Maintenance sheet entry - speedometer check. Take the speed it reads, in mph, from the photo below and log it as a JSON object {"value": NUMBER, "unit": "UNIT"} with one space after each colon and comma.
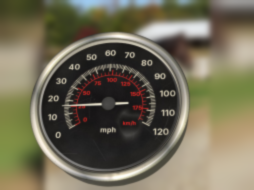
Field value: {"value": 15, "unit": "mph"}
